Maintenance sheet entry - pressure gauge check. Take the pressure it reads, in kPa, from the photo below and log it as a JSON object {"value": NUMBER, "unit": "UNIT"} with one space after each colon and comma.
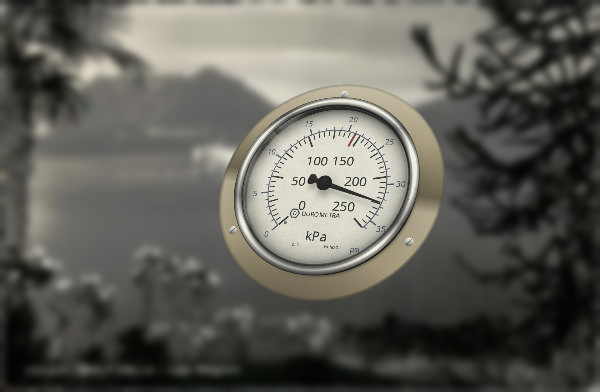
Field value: {"value": 225, "unit": "kPa"}
